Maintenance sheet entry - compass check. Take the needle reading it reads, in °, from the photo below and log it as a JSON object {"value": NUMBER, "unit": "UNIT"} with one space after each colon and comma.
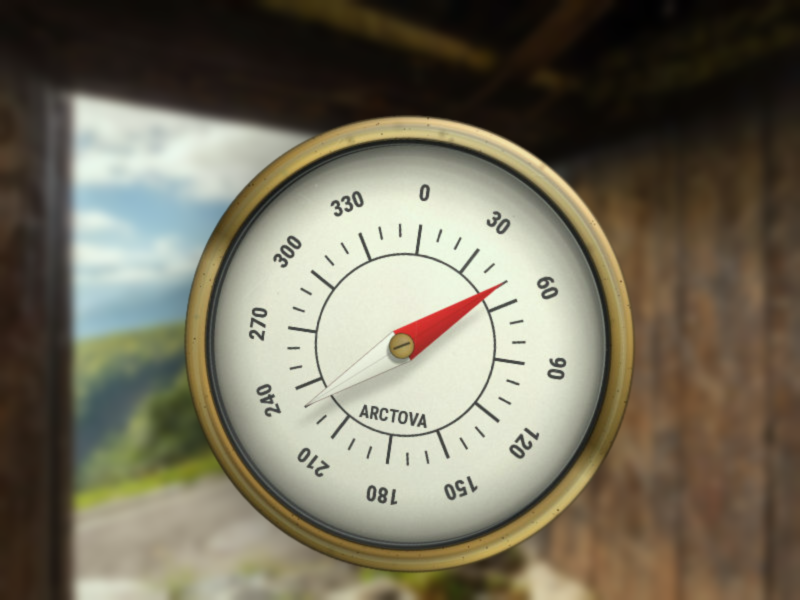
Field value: {"value": 50, "unit": "°"}
